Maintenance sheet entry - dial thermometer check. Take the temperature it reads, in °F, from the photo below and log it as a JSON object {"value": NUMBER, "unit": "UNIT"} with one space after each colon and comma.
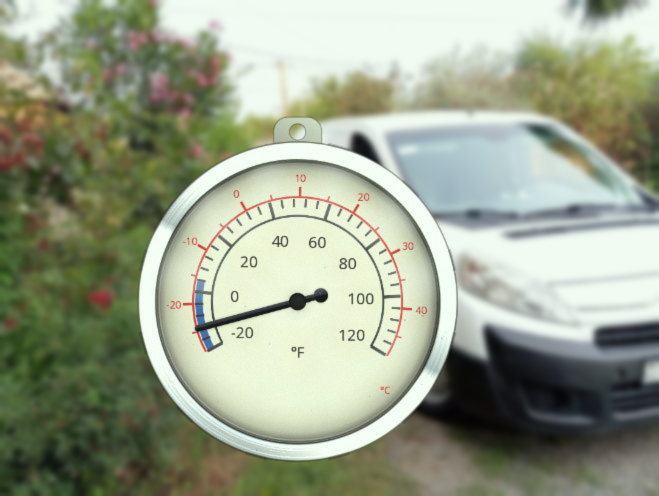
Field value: {"value": -12, "unit": "°F"}
